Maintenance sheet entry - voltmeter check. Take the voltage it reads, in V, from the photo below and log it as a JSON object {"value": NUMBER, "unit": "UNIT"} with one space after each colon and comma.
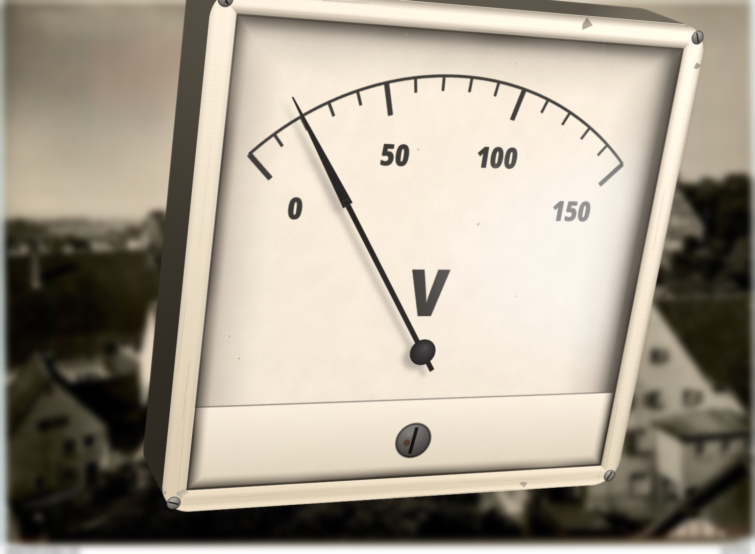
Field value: {"value": 20, "unit": "V"}
